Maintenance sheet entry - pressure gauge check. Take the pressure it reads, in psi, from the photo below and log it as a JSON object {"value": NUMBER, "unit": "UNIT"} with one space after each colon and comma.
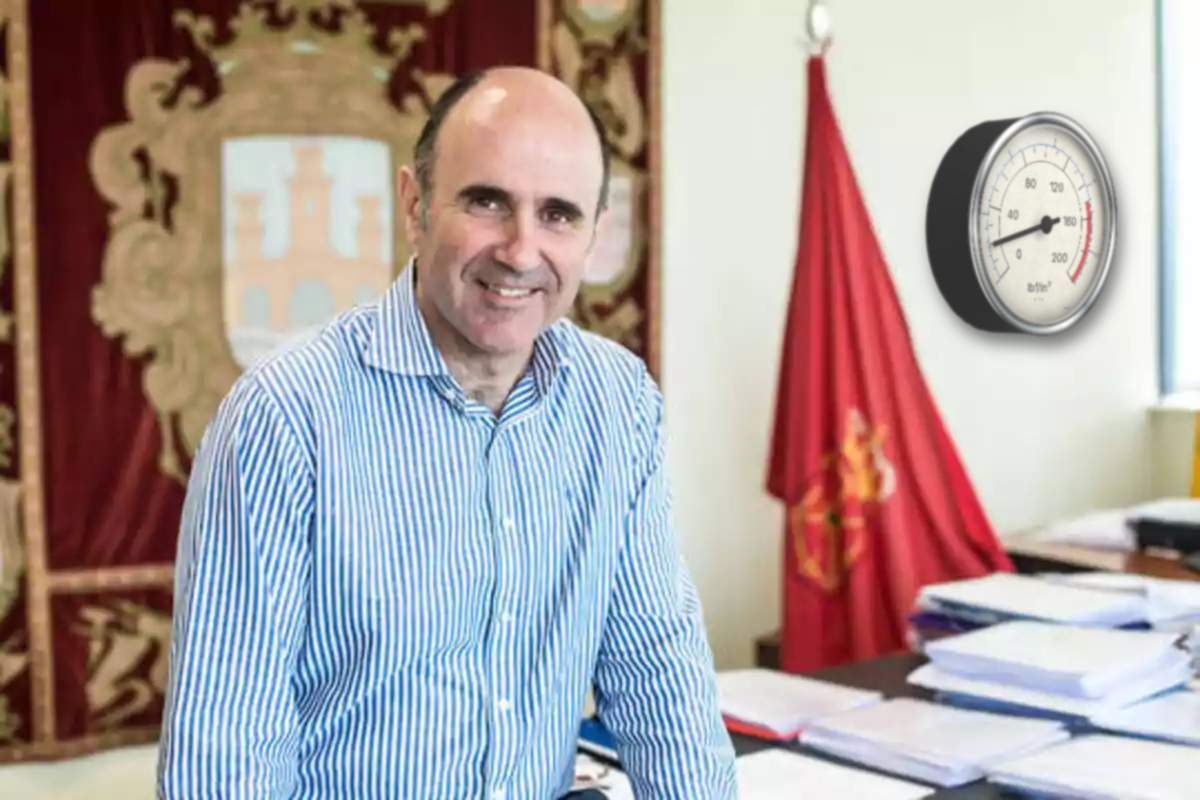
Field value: {"value": 20, "unit": "psi"}
